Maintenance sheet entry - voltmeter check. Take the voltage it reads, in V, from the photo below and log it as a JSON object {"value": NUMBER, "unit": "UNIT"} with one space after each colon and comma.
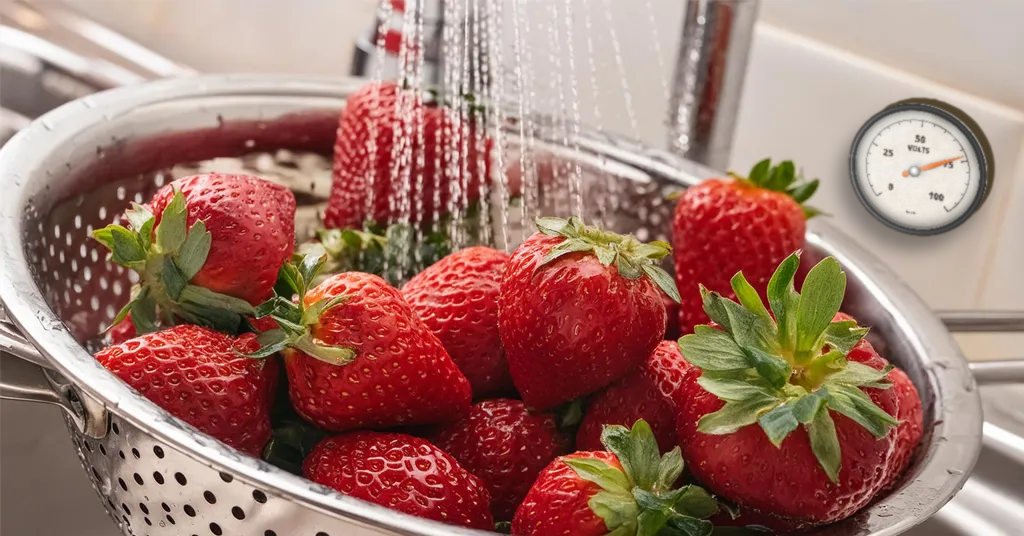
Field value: {"value": 72.5, "unit": "V"}
